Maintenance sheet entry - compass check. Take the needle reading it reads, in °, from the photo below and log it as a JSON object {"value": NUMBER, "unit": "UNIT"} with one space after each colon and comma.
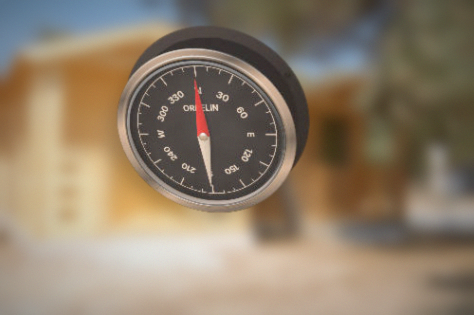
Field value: {"value": 0, "unit": "°"}
